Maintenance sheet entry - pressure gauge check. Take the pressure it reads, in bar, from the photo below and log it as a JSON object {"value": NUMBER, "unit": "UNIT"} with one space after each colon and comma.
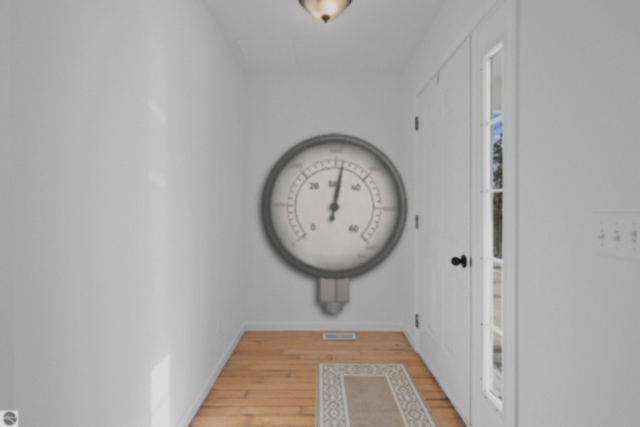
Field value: {"value": 32, "unit": "bar"}
